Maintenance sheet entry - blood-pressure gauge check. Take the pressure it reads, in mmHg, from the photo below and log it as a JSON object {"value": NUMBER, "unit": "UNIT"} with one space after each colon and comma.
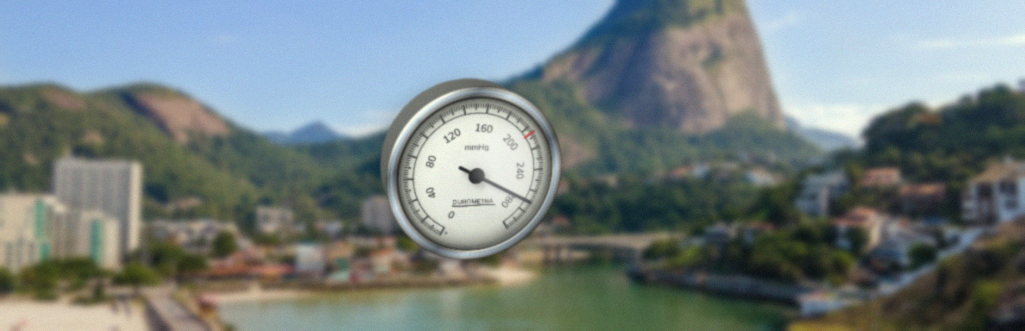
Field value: {"value": 270, "unit": "mmHg"}
